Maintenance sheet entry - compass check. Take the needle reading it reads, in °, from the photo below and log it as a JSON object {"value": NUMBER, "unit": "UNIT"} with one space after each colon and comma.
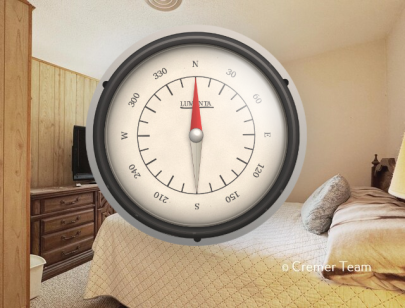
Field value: {"value": 0, "unit": "°"}
